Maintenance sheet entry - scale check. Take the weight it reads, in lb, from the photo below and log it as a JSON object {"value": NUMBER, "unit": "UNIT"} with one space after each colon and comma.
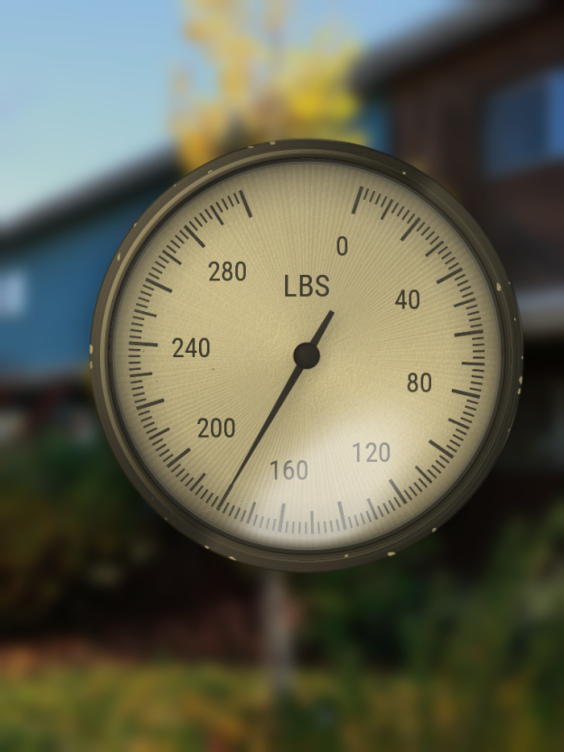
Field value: {"value": 180, "unit": "lb"}
